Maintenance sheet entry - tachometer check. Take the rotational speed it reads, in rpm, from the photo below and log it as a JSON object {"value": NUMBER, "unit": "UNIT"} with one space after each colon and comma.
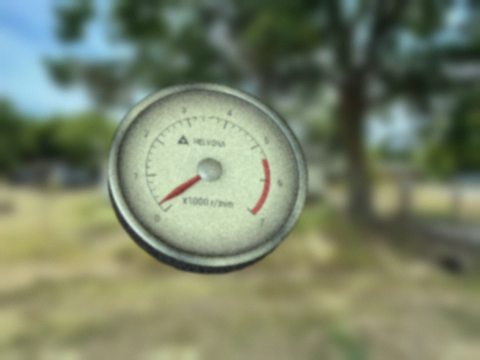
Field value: {"value": 200, "unit": "rpm"}
